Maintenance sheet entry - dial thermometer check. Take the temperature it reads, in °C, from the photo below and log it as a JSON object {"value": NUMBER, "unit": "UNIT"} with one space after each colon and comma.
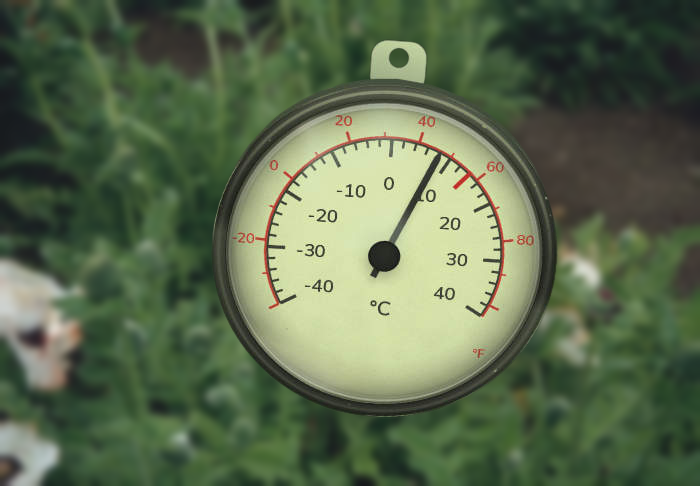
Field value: {"value": 8, "unit": "°C"}
